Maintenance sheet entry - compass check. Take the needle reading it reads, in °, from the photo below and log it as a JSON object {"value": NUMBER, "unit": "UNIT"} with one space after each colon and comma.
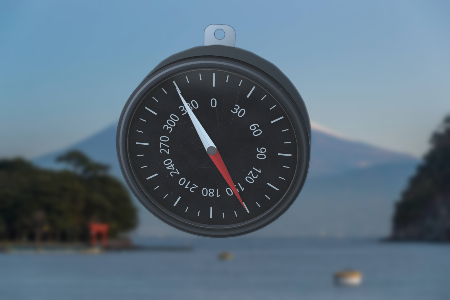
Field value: {"value": 150, "unit": "°"}
